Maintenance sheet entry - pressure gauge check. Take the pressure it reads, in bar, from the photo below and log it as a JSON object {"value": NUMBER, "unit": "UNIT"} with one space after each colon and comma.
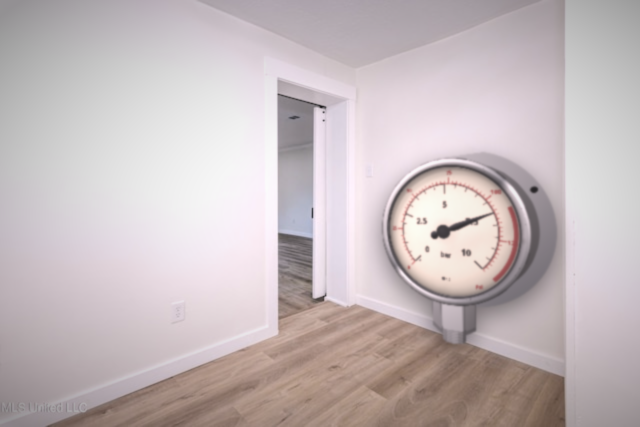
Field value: {"value": 7.5, "unit": "bar"}
